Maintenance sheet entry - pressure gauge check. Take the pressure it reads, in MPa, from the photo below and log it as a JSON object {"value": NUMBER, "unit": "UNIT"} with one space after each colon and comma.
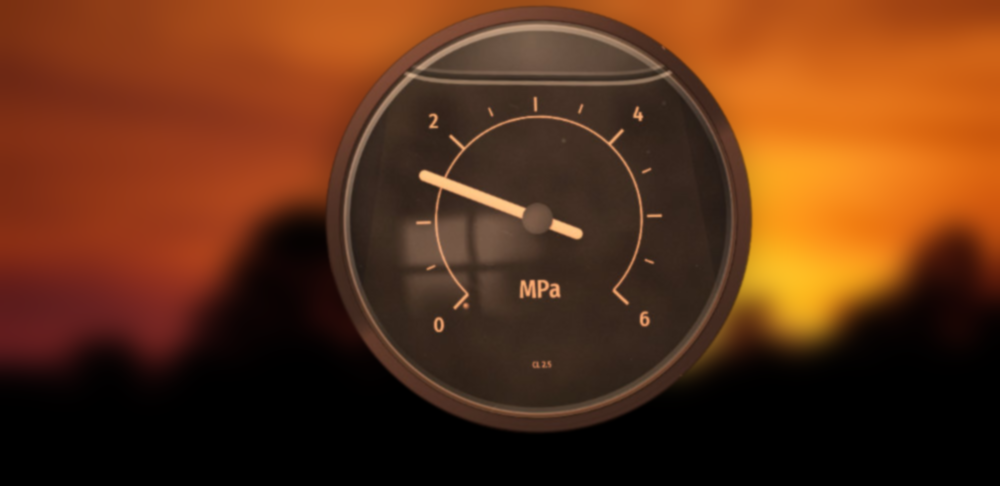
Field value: {"value": 1.5, "unit": "MPa"}
